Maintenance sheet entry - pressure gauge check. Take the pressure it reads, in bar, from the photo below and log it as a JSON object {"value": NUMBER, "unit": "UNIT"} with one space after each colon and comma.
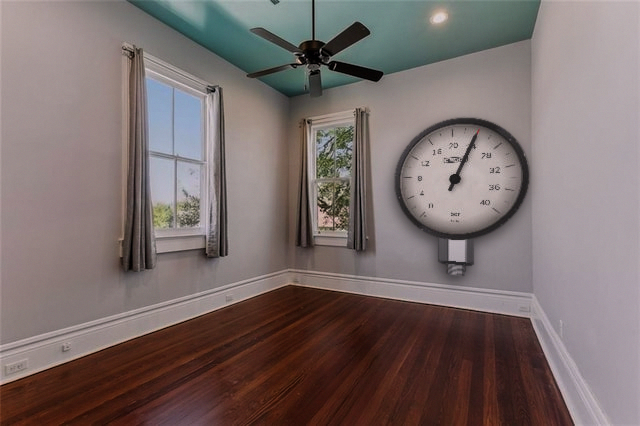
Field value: {"value": 24, "unit": "bar"}
